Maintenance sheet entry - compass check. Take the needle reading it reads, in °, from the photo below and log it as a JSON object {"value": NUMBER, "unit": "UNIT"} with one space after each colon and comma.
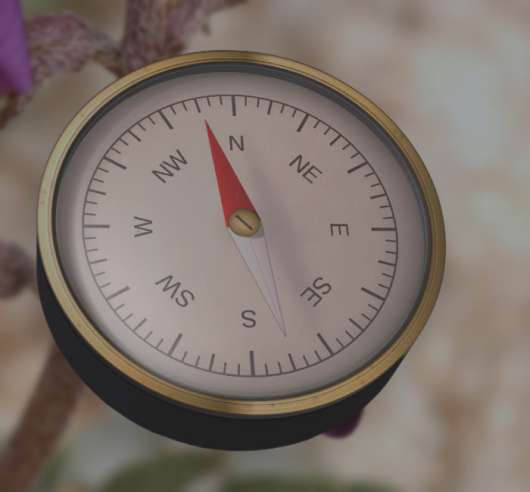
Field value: {"value": 345, "unit": "°"}
